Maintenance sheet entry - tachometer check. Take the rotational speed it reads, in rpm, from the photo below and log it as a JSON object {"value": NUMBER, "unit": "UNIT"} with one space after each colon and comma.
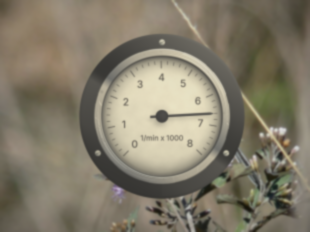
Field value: {"value": 6600, "unit": "rpm"}
